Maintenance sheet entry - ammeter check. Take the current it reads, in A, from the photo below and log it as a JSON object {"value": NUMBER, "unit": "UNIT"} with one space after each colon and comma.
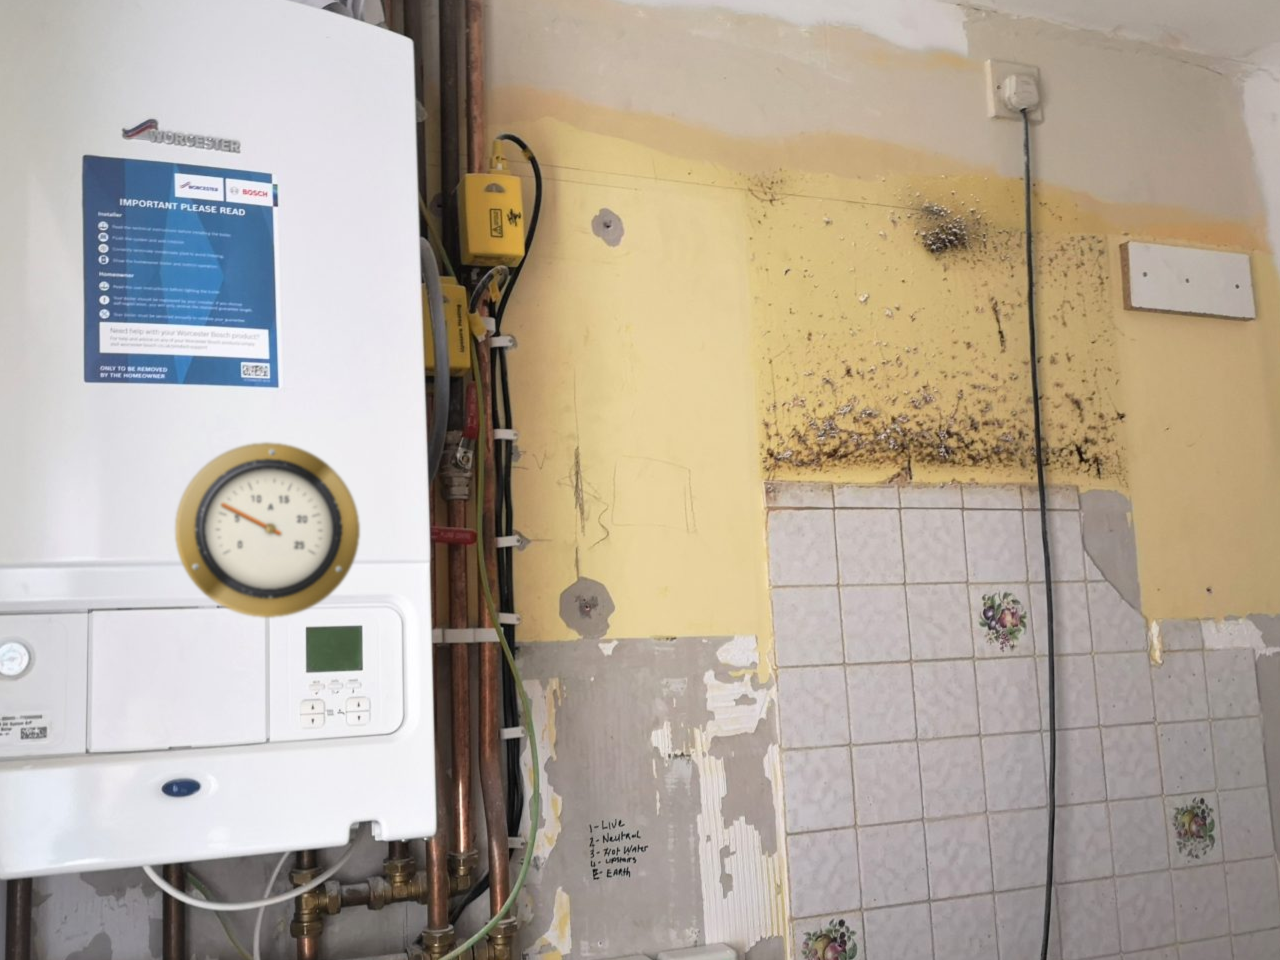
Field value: {"value": 6, "unit": "A"}
